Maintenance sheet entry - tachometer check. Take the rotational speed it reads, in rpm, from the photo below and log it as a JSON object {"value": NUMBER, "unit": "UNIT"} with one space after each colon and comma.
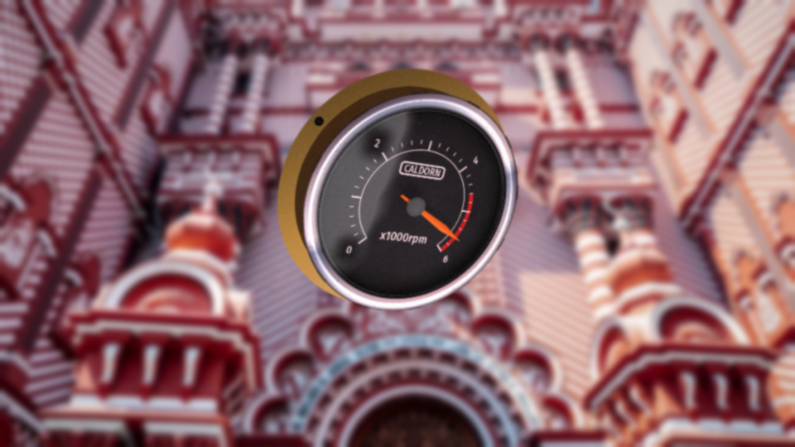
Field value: {"value": 5600, "unit": "rpm"}
